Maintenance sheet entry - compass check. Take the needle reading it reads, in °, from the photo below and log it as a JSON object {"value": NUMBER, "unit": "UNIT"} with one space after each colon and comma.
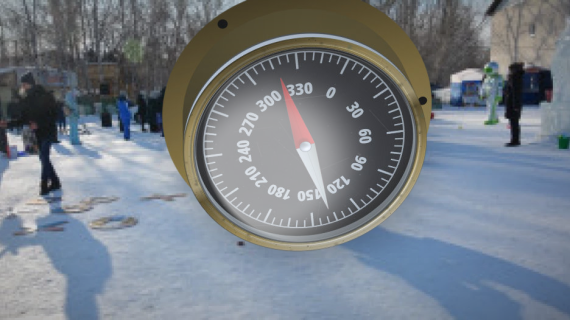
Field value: {"value": 317.5, "unit": "°"}
